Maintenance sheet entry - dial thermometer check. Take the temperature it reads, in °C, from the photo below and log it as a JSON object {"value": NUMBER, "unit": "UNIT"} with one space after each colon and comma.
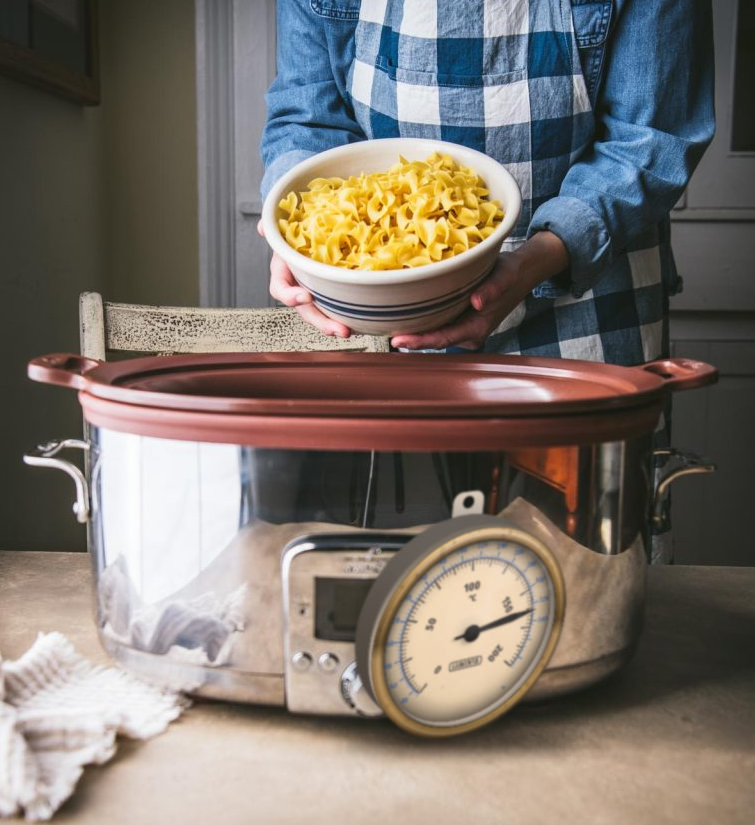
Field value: {"value": 162.5, "unit": "°C"}
